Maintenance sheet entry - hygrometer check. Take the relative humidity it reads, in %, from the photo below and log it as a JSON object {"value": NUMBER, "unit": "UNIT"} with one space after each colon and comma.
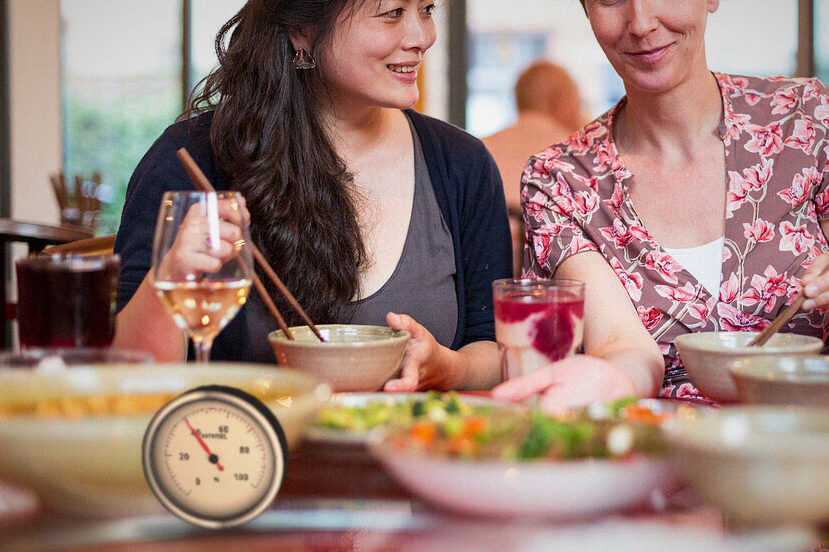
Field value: {"value": 40, "unit": "%"}
